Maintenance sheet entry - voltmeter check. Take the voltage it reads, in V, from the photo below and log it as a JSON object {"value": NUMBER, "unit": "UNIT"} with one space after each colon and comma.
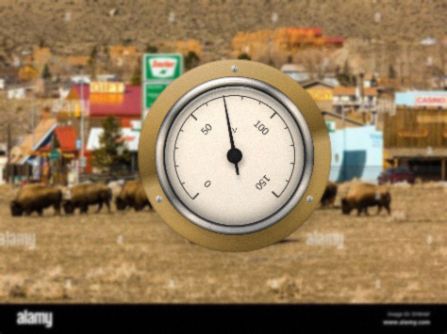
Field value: {"value": 70, "unit": "V"}
